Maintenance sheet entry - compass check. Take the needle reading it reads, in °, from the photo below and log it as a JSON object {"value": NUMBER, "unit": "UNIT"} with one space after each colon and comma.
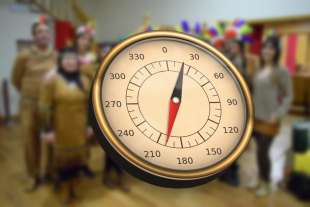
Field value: {"value": 200, "unit": "°"}
